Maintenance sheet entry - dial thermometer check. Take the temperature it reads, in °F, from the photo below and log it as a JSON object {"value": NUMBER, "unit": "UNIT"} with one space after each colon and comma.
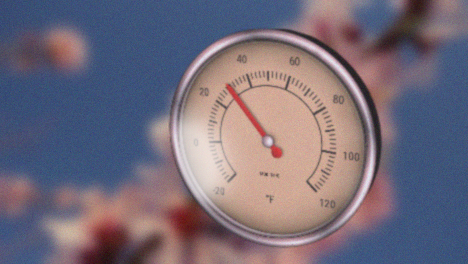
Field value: {"value": 30, "unit": "°F"}
